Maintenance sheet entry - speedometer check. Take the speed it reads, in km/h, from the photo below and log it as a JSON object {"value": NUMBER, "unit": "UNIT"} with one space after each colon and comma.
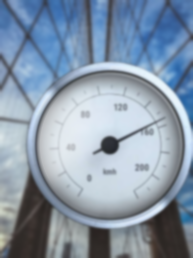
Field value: {"value": 155, "unit": "km/h"}
